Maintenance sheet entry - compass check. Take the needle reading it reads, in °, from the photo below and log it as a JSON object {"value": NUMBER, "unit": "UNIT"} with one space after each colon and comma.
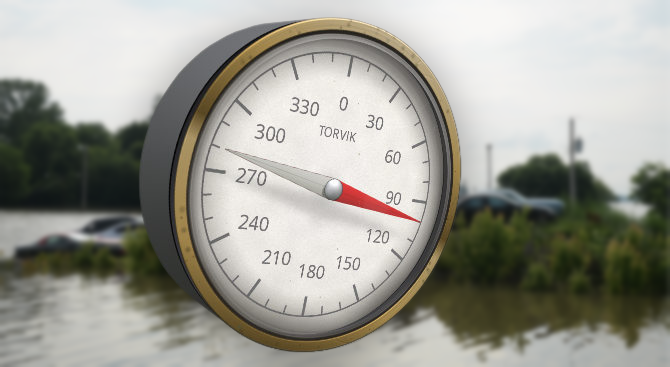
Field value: {"value": 100, "unit": "°"}
